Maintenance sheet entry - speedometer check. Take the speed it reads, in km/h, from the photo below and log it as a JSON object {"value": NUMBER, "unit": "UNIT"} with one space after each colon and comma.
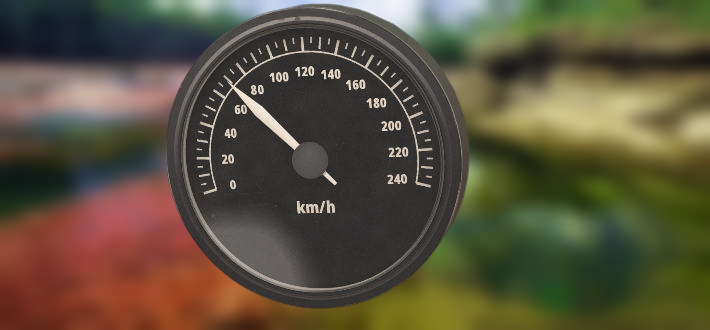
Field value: {"value": 70, "unit": "km/h"}
